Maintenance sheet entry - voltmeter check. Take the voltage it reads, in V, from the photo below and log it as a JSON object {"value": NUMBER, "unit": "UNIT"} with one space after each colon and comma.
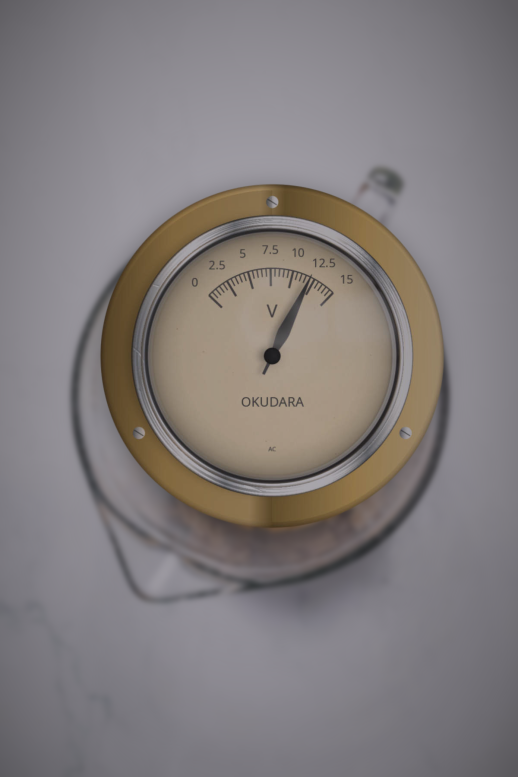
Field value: {"value": 12, "unit": "V"}
